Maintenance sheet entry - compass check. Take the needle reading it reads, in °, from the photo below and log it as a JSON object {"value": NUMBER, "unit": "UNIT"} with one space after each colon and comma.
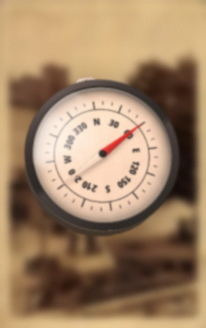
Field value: {"value": 60, "unit": "°"}
